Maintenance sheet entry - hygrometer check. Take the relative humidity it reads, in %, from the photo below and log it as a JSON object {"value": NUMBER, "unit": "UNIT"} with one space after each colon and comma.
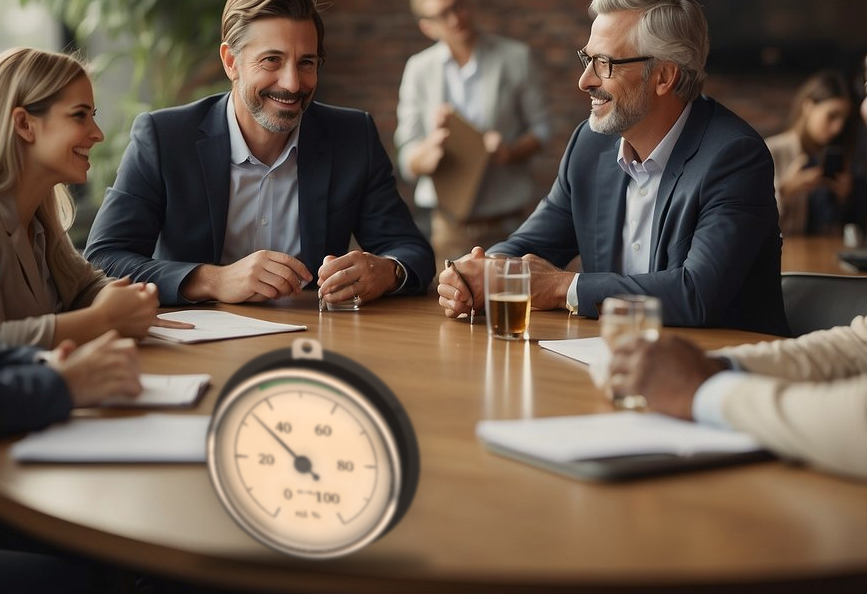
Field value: {"value": 35, "unit": "%"}
